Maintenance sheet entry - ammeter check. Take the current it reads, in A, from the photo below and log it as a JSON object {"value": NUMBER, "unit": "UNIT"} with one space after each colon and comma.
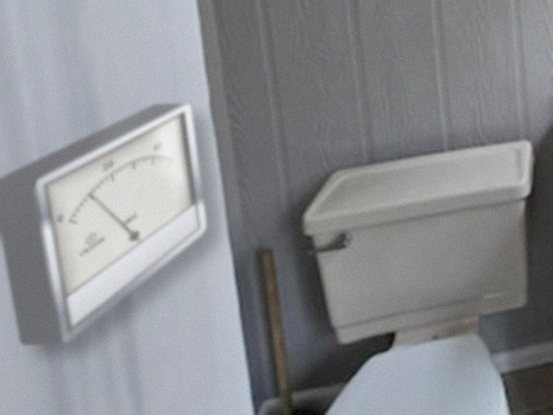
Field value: {"value": 10, "unit": "A"}
